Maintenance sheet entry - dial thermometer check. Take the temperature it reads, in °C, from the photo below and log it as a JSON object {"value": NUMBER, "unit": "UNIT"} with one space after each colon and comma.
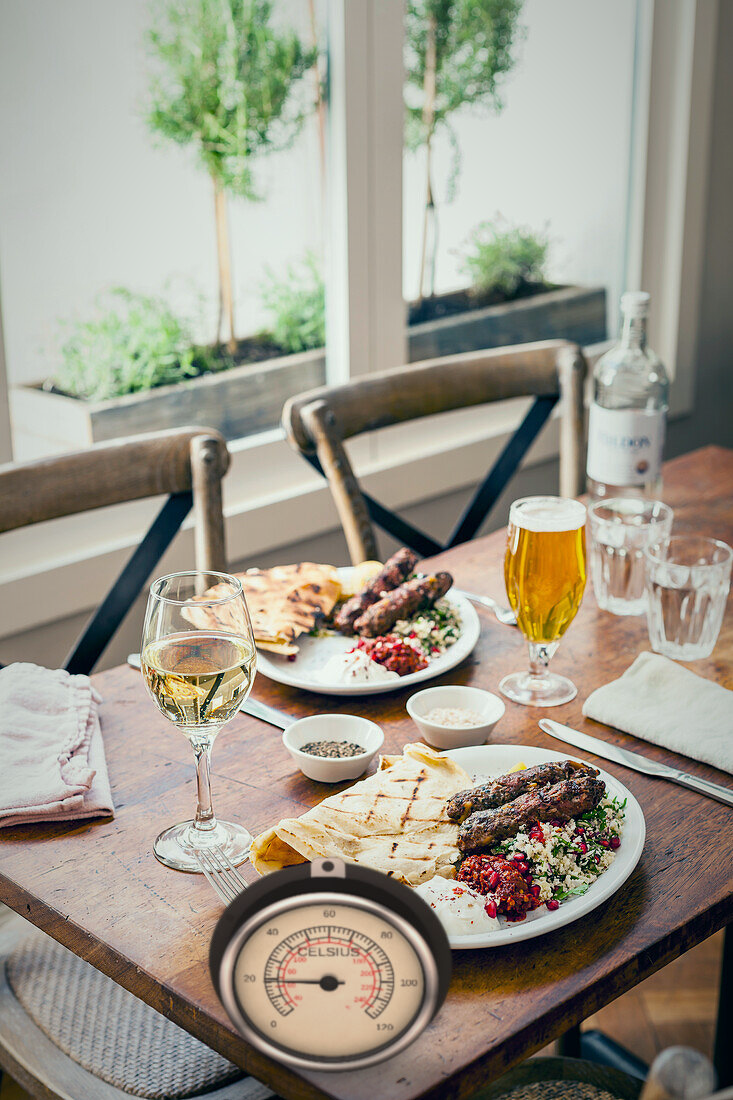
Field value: {"value": 20, "unit": "°C"}
